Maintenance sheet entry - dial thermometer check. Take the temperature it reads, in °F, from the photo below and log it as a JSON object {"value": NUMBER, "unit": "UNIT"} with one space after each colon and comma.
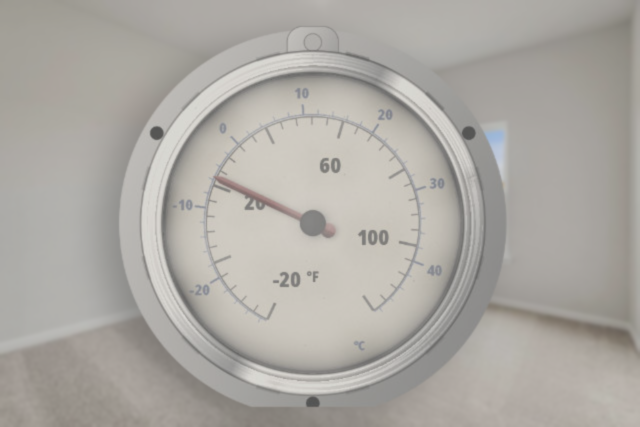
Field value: {"value": 22, "unit": "°F"}
